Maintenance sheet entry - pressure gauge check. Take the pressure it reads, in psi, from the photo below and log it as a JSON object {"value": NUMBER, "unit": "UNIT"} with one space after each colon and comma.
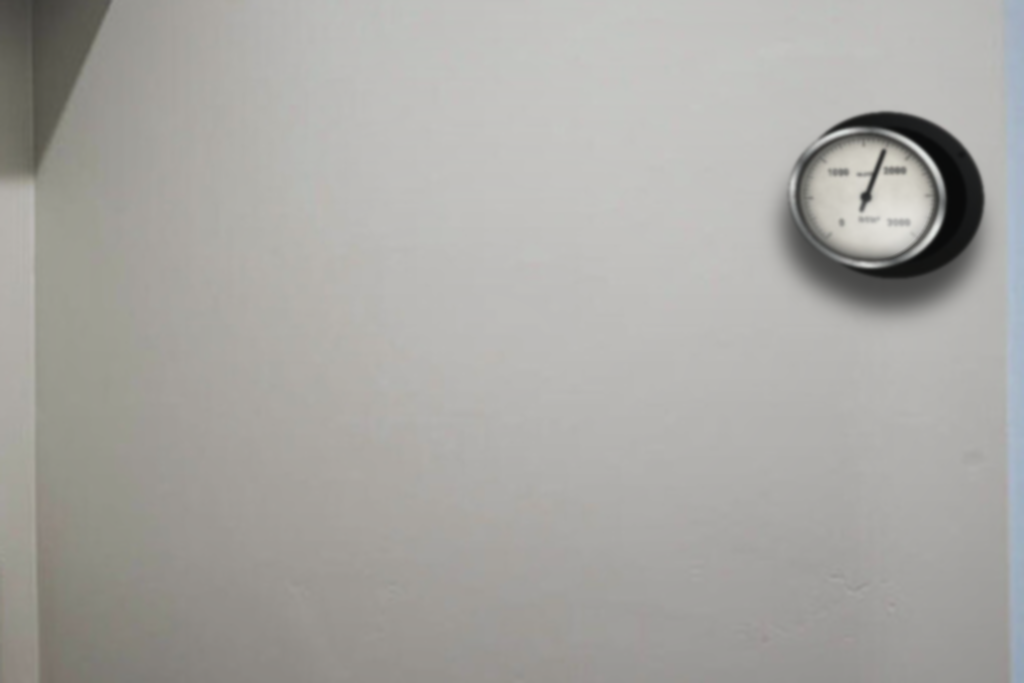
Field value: {"value": 1750, "unit": "psi"}
